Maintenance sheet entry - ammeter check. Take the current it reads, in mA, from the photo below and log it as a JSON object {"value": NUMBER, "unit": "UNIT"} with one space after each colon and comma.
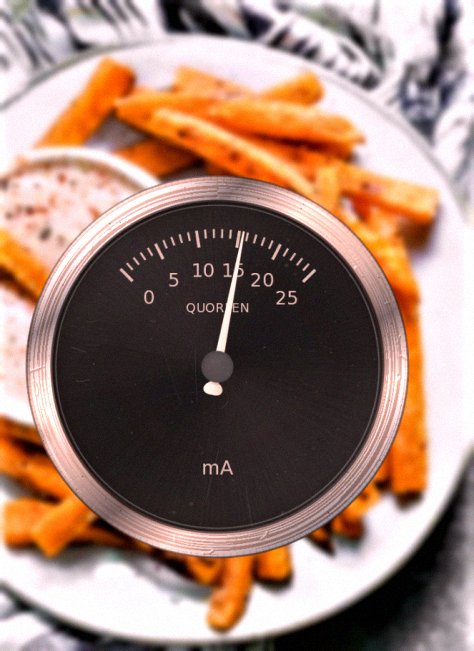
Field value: {"value": 15.5, "unit": "mA"}
